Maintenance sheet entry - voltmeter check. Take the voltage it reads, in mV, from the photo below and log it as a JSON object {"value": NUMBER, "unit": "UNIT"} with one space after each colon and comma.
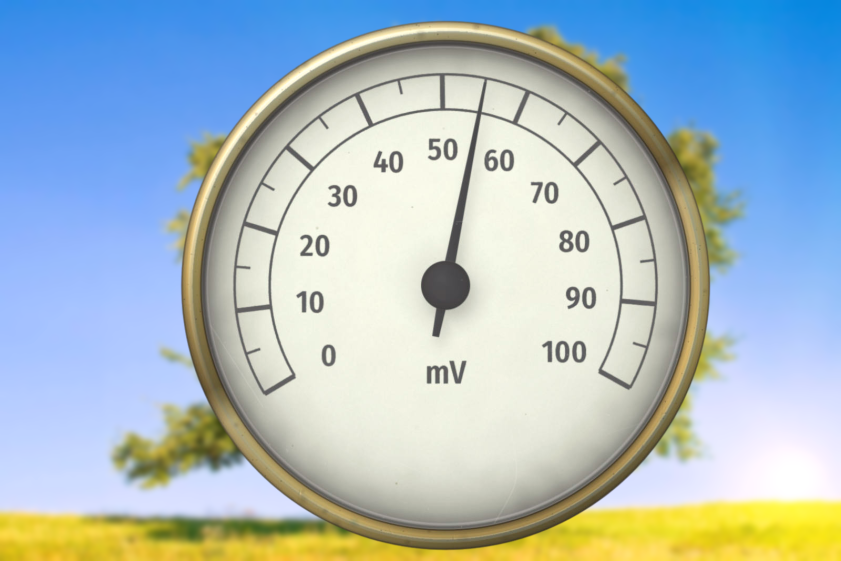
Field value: {"value": 55, "unit": "mV"}
